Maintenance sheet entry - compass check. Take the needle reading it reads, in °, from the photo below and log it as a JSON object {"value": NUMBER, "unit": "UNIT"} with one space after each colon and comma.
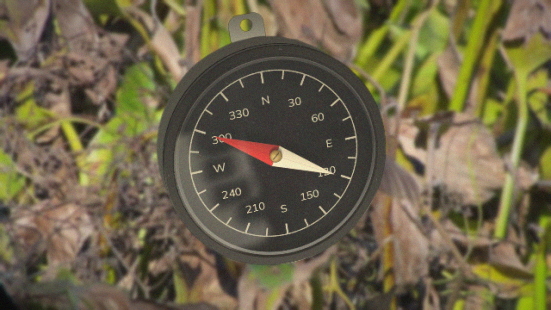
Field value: {"value": 300, "unit": "°"}
